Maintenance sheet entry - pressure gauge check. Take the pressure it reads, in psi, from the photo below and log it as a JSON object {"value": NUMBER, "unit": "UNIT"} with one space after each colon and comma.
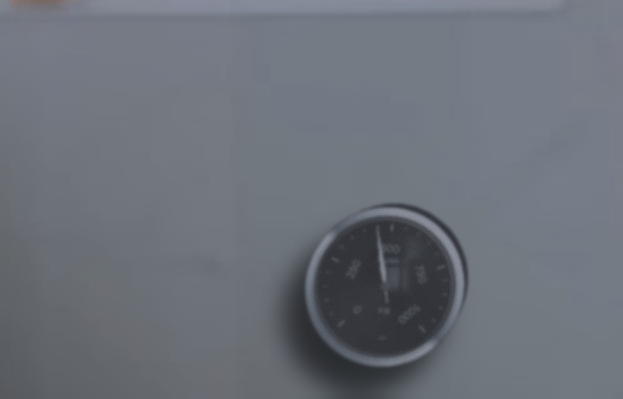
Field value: {"value": 450, "unit": "psi"}
